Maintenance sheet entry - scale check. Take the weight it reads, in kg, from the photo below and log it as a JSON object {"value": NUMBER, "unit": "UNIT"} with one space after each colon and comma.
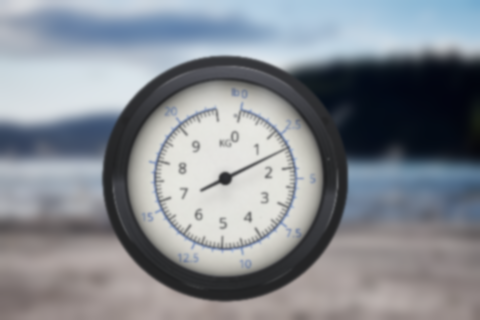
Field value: {"value": 1.5, "unit": "kg"}
